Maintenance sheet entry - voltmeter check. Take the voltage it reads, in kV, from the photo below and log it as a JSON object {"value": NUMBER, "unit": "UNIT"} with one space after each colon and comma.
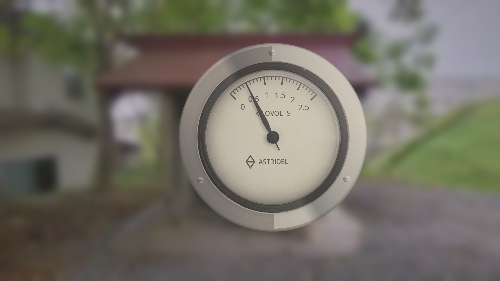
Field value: {"value": 0.5, "unit": "kV"}
